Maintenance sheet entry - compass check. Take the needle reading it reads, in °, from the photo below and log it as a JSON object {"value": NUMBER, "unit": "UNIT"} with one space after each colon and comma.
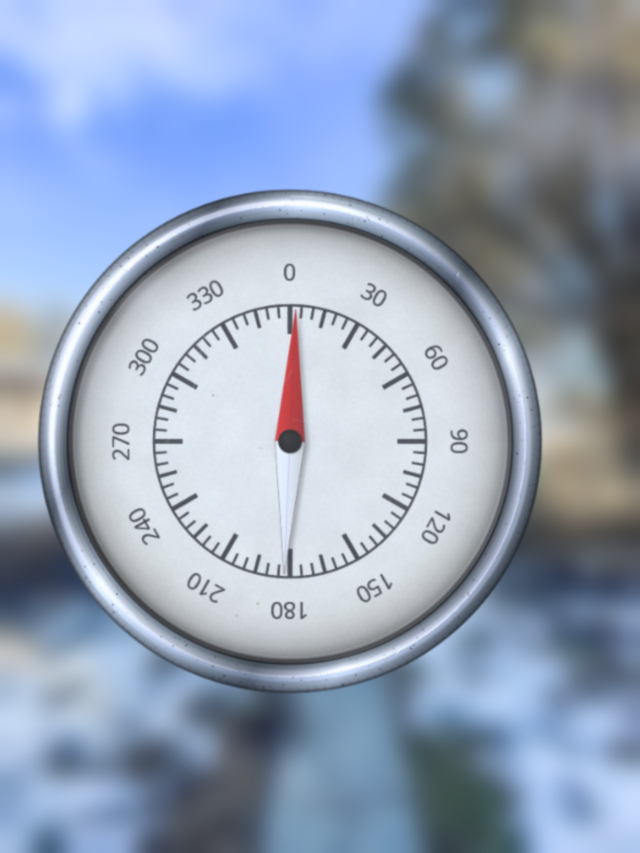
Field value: {"value": 2.5, "unit": "°"}
